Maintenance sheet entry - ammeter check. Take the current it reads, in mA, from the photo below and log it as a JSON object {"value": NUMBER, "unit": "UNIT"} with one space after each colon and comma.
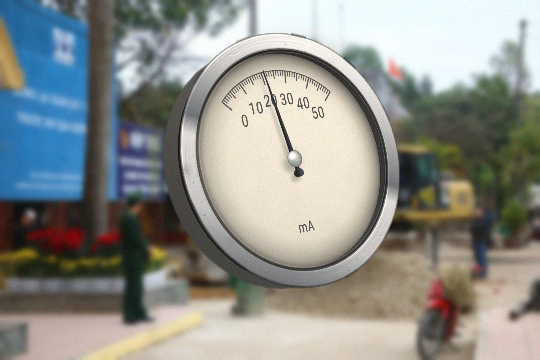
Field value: {"value": 20, "unit": "mA"}
